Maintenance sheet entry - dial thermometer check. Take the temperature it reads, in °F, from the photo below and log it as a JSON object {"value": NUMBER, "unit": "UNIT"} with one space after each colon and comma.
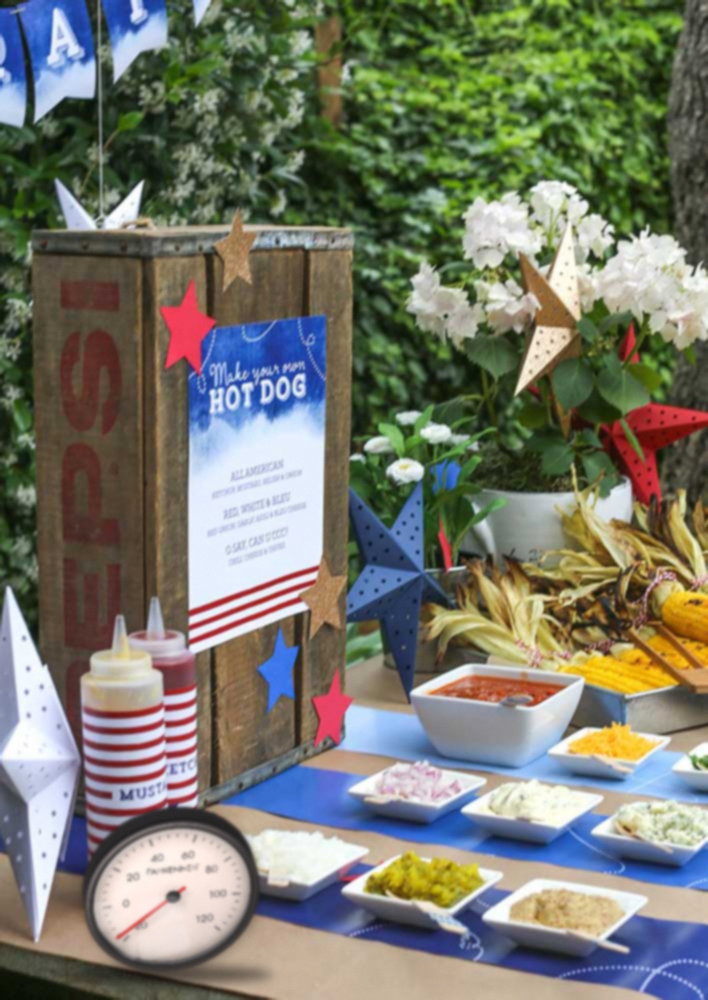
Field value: {"value": -16, "unit": "°F"}
